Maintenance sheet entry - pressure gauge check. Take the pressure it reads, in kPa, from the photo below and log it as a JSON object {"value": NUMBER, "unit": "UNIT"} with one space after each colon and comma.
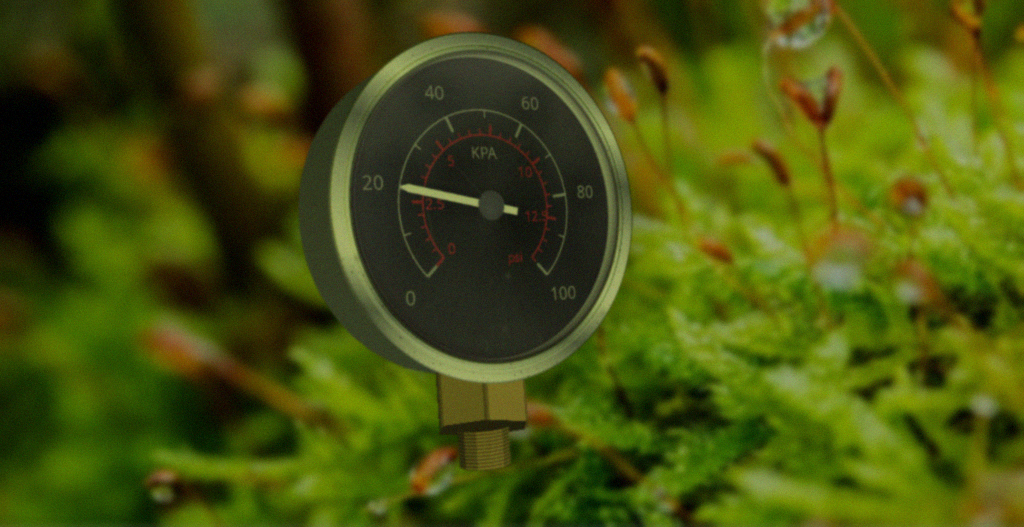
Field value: {"value": 20, "unit": "kPa"}
